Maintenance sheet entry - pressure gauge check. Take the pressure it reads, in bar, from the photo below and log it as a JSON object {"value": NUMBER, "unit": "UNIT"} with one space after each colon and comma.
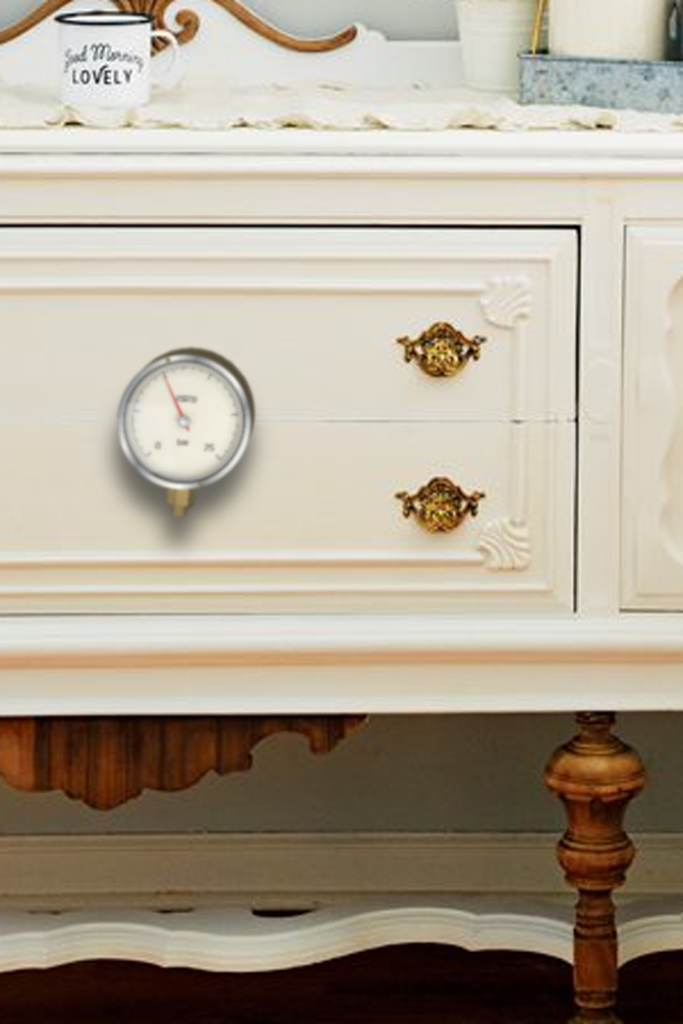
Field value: {"value": 10, "unit": "bar"}
